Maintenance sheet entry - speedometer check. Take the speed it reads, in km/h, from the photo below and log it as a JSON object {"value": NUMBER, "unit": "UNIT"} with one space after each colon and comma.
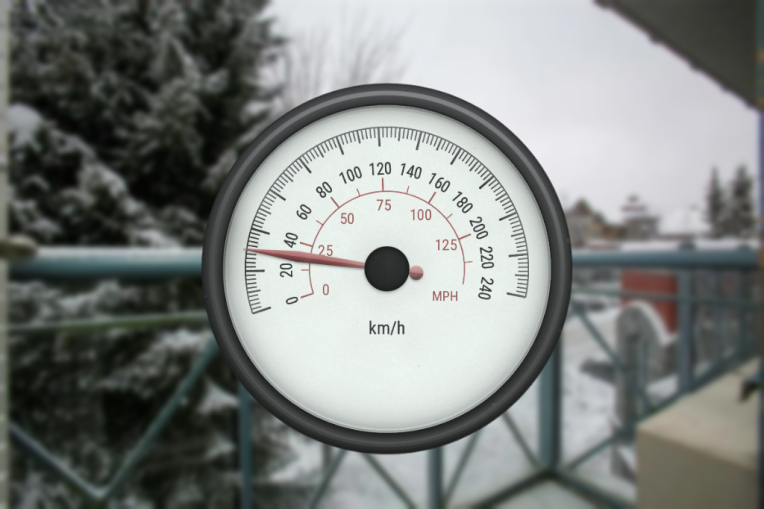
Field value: {"value": 30, "unit": "km/h"}
